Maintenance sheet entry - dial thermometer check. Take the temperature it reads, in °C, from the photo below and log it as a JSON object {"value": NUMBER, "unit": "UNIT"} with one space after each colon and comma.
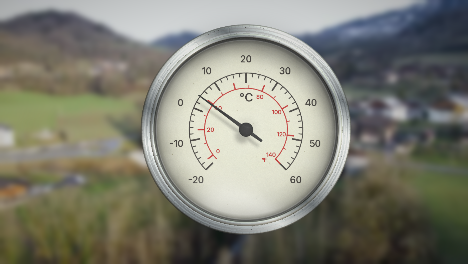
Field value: {"value": 4, "unit": "°C"}
